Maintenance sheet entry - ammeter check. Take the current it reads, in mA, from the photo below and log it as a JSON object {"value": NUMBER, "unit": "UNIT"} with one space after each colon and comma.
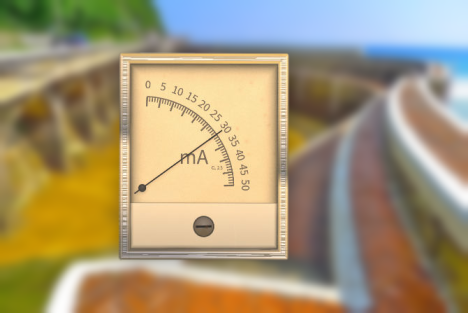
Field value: {"value": 30, "unit": "mA"}
